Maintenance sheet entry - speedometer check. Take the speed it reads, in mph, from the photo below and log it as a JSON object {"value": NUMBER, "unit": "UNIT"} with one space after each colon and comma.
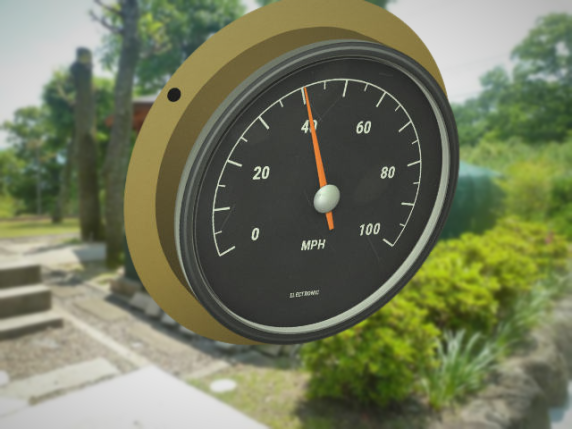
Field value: {"value": 40, "unit": "mph"}
